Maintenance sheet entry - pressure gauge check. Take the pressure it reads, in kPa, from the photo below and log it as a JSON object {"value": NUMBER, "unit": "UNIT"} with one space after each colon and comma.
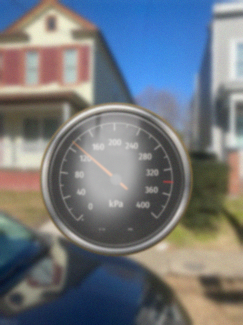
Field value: {"value": 130, "unit": "kPa"}
